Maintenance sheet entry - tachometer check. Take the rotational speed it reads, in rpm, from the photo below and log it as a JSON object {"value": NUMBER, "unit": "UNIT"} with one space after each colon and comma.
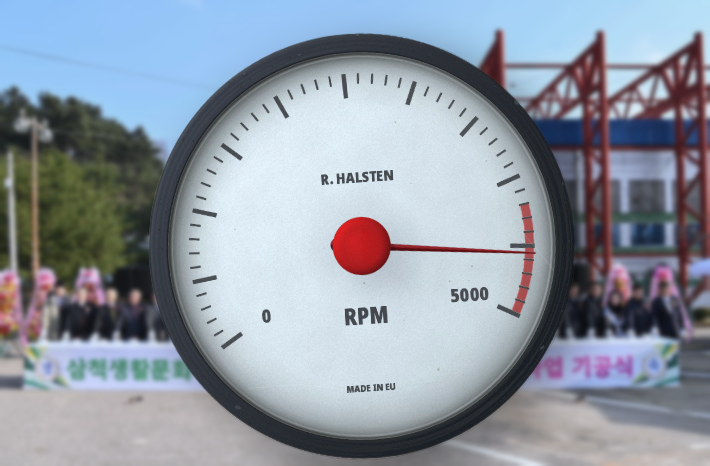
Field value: {"value": 4550, "unit": "rpm"}
